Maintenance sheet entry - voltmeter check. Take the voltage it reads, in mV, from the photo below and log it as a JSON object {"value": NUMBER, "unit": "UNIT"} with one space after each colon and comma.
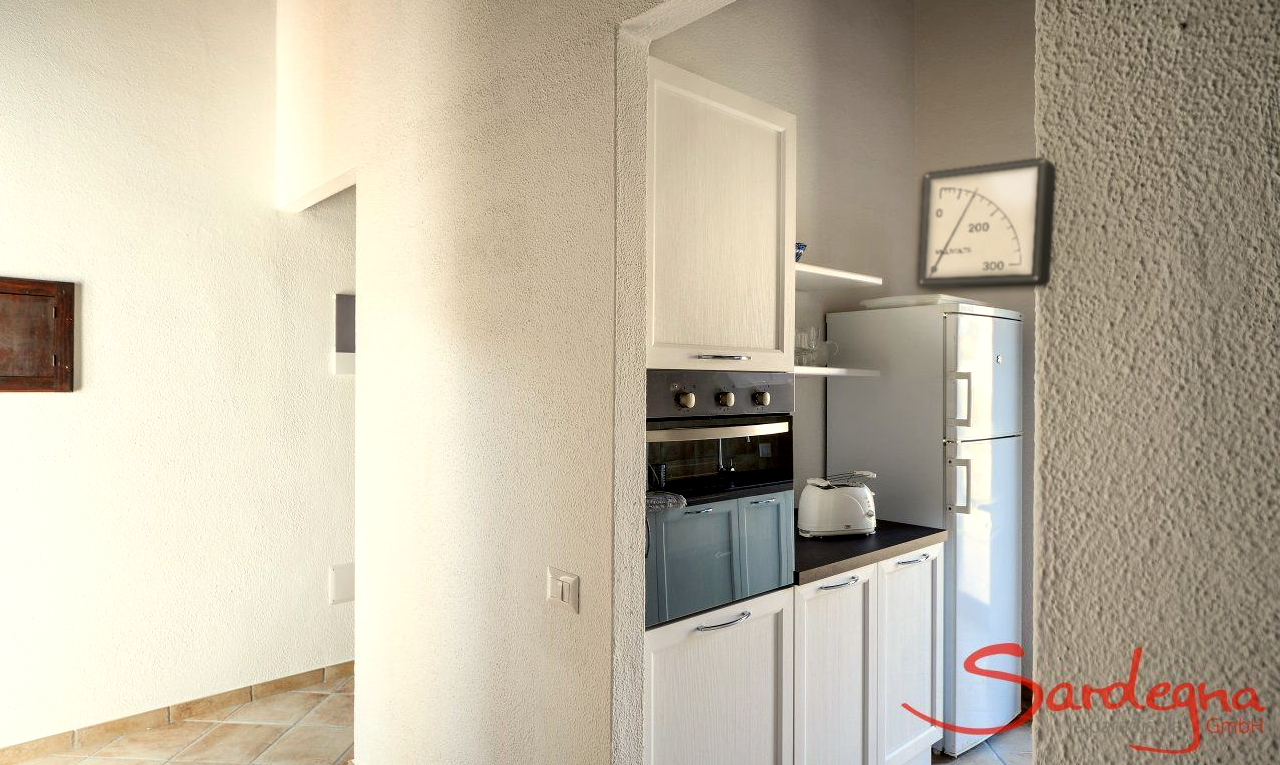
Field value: {"value": 140, "unit": "mV"}
